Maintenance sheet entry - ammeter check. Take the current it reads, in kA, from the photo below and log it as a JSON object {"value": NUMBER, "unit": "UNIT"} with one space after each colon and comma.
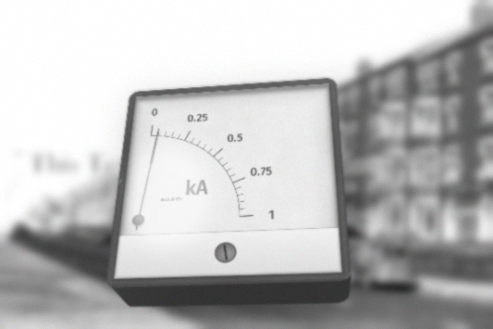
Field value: {"value": 0.05, "unit": "kA"}
